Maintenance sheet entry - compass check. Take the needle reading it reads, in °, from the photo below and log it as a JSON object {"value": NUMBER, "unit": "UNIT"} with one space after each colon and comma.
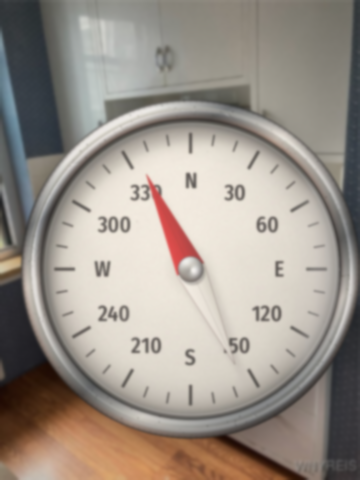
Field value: {"value": 335, "unit": "°"}
